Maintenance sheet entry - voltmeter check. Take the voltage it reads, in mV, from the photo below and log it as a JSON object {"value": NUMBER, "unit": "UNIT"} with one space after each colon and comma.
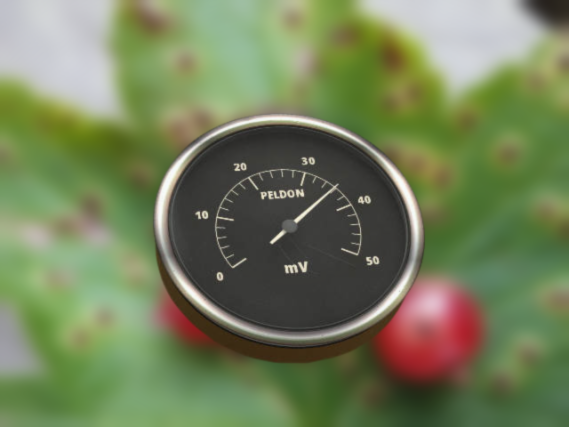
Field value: {"value": 36, "unit": "mV"}
